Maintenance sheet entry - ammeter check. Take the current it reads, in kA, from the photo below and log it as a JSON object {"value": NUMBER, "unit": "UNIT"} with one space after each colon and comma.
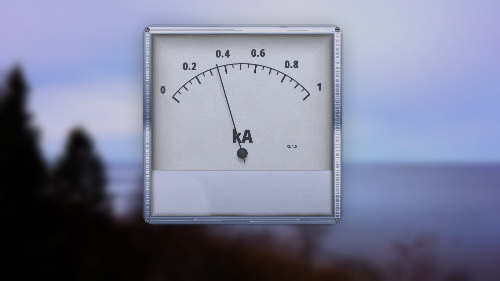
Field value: {"value": 0.35, "unit": "kA"}
